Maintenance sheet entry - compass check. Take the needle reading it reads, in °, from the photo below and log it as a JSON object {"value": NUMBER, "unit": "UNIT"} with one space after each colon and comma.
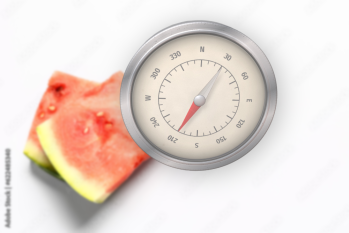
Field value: {"value": 210, "unit": "°"}
